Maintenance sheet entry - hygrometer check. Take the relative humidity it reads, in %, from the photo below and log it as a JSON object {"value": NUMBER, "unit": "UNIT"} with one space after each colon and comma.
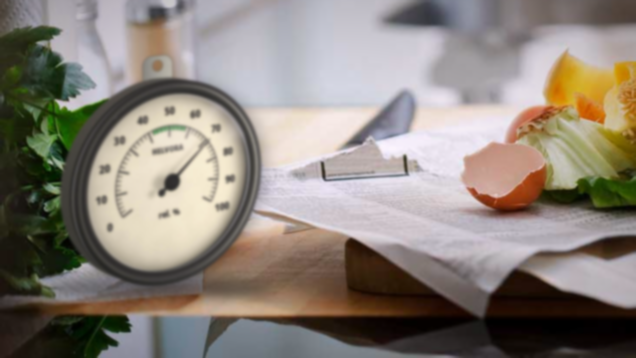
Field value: {"value": 70, "unit": "%"}
